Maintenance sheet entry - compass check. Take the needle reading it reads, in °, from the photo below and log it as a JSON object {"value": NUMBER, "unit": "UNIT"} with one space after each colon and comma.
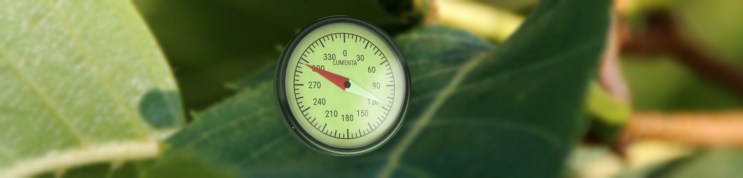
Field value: {"value": 295, "unit": "°"}
